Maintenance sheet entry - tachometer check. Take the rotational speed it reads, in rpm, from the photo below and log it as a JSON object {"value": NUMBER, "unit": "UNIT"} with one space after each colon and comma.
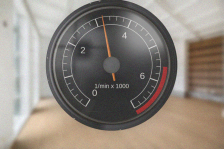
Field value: {"value": 3200, "unit": "rpm"}
